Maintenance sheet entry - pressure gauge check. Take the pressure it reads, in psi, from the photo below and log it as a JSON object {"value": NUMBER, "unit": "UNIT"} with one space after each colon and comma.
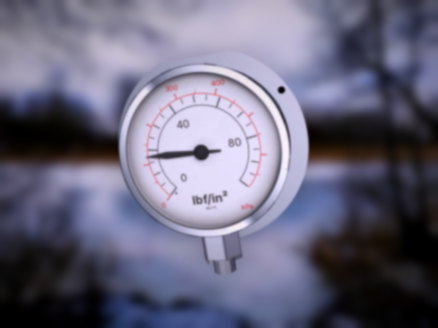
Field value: {"value": 17.5, "unit": "psi"}
